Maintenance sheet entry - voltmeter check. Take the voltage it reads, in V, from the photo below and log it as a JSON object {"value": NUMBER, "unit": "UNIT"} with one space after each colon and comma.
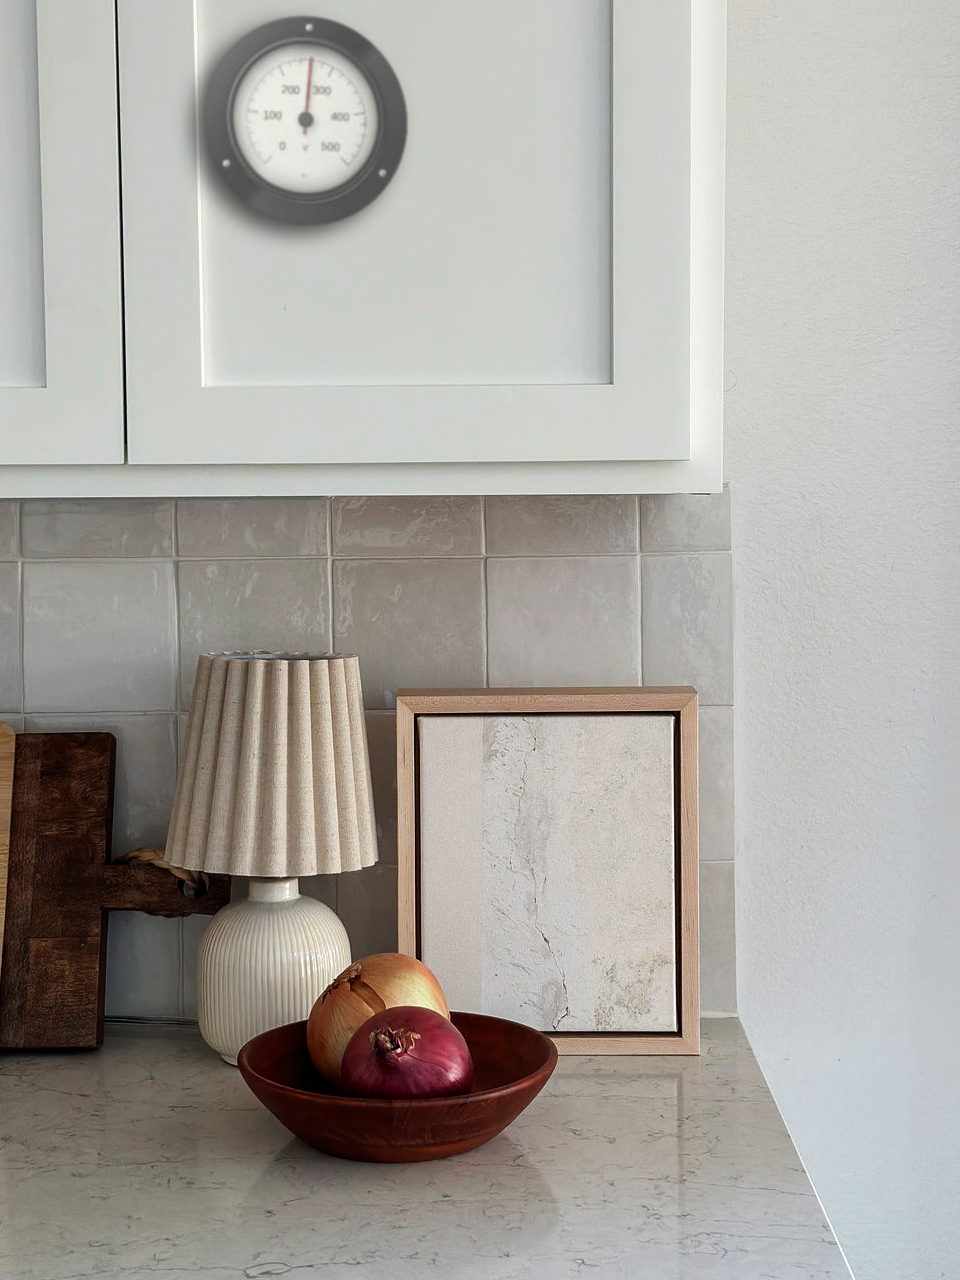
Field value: {"value": 260, "unit": "V"}
